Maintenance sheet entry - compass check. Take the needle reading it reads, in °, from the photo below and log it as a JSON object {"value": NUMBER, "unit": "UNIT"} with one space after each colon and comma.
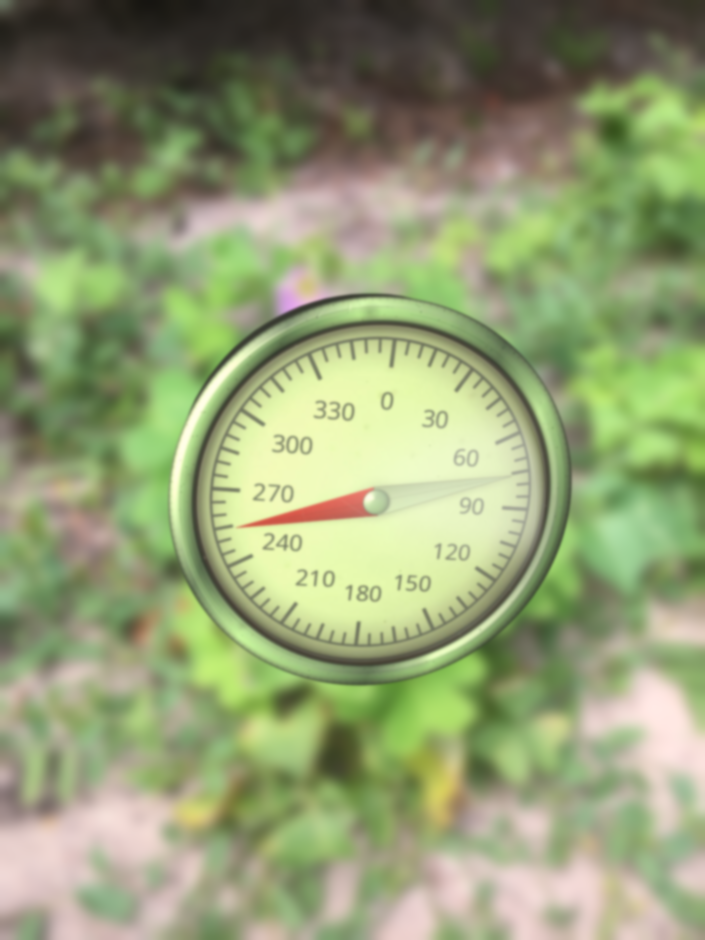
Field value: {"value": 255, "unit": "°"}
